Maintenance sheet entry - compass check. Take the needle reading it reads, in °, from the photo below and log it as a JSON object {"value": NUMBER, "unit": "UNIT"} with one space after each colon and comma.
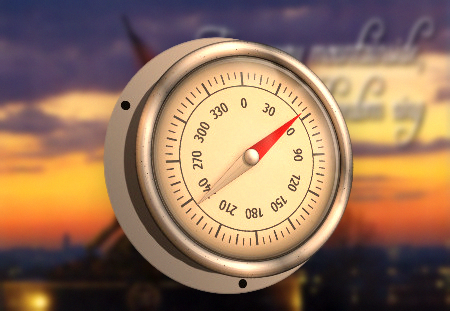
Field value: {"value": 55, "unit": "°"}
